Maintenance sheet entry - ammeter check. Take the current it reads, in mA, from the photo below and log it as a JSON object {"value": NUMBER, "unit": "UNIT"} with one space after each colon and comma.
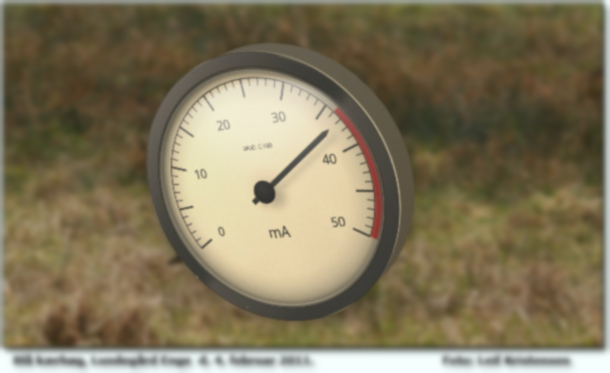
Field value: {"value": 37, "unit": "mA"}
